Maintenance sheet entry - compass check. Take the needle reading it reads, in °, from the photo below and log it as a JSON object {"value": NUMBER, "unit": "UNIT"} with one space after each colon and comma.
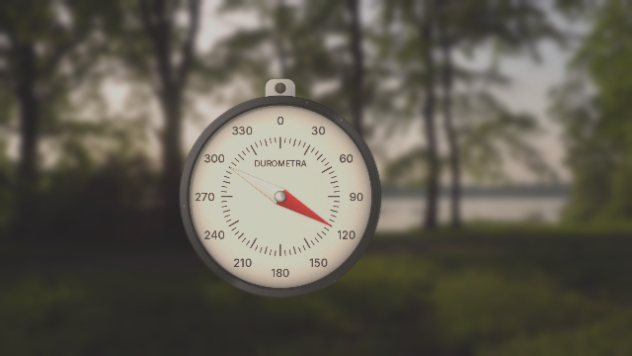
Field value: {"value": 120, "unit": "°"}
